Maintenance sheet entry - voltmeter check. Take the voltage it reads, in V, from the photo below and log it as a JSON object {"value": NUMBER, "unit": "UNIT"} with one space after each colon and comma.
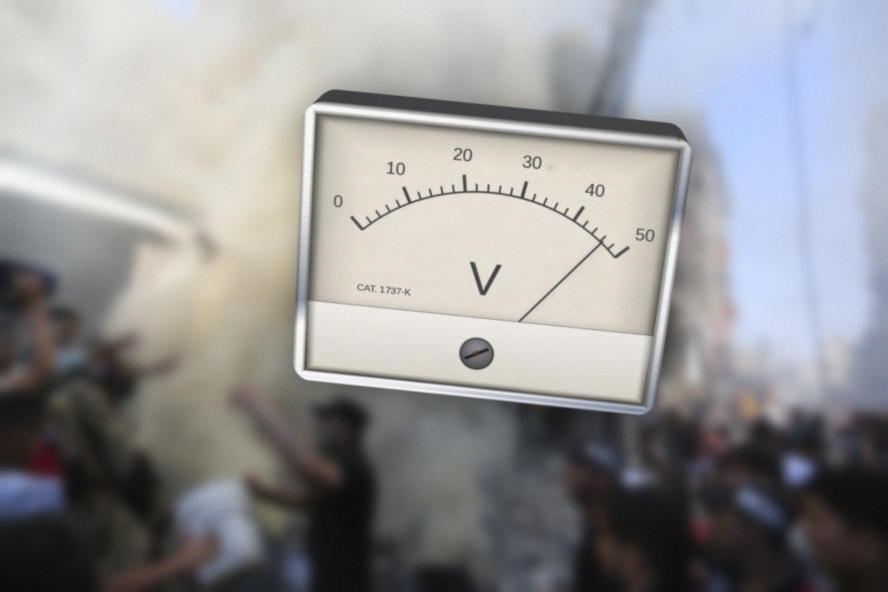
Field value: {"value": 46, "unit": "V"}
